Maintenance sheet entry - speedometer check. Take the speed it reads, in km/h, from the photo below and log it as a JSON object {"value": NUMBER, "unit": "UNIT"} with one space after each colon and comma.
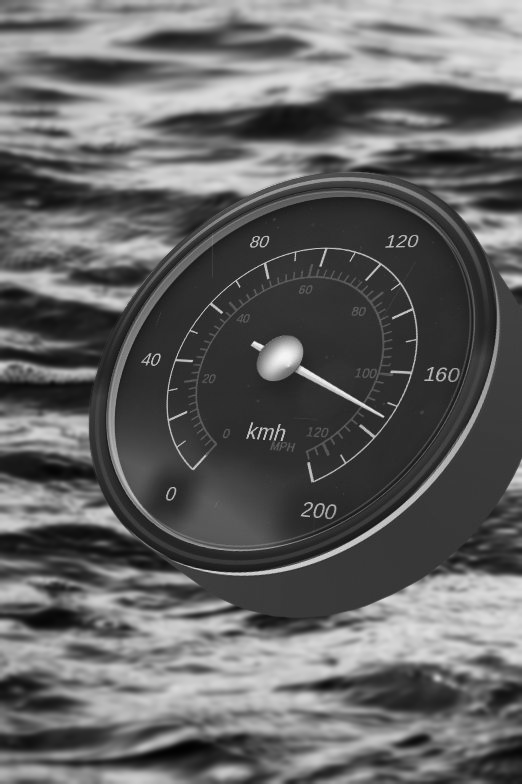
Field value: {"value": 175, "unit": "km/h"}
